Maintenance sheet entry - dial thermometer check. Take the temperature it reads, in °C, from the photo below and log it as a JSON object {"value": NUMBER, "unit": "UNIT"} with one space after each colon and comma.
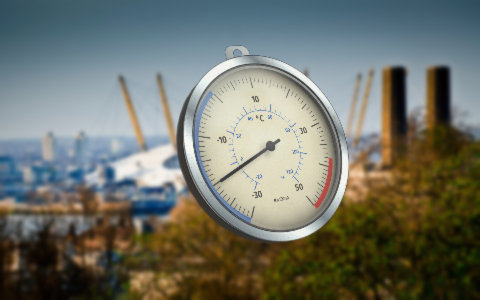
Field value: {"value": -20, "unit": "°C"}
